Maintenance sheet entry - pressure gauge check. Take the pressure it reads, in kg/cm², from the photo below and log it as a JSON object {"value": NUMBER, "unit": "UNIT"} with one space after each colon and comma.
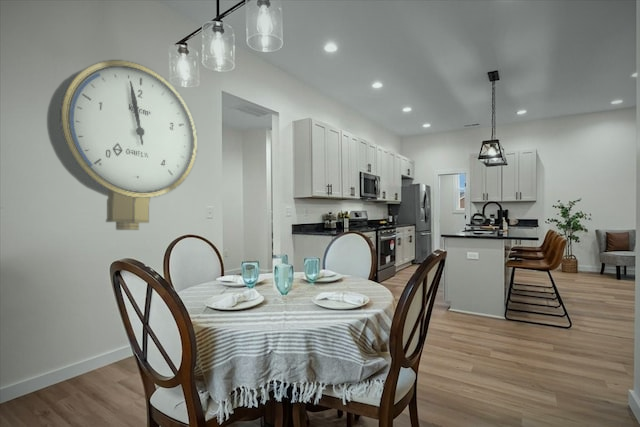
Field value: {"value": 1.8, "unit": "kg/cm²"}
